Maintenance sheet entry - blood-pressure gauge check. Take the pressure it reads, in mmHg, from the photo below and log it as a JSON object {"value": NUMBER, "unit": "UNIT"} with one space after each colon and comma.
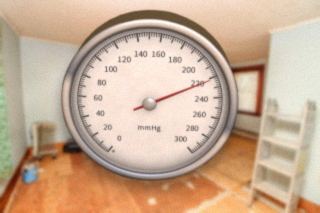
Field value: {"value": 220, "unit": "mmHg"}
